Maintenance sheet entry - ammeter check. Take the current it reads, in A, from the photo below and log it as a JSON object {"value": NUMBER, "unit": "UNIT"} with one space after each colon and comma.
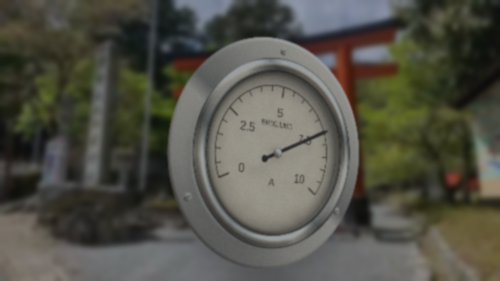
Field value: {"value": 7.5, "unit": "A"}
